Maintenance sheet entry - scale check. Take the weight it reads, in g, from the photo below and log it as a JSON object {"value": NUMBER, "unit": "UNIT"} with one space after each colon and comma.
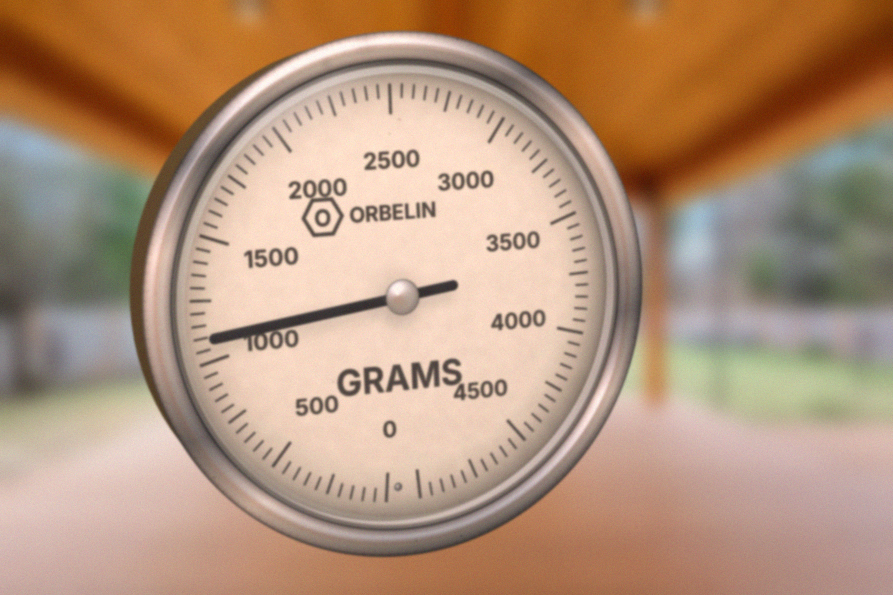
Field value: {"value": 1100, "unit": "g"}
